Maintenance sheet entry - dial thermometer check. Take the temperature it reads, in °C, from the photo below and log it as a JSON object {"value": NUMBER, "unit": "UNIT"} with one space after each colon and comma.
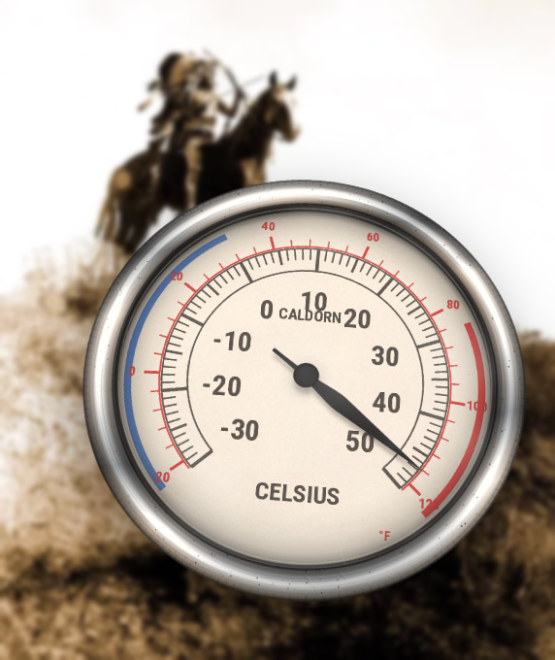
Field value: {"value": 47, "unit": "°C"}
